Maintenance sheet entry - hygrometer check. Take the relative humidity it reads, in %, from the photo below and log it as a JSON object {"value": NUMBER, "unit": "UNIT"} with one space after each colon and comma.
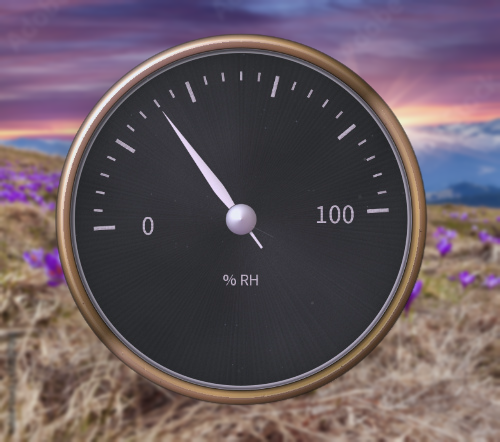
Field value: {"value": 32, "unit": "%"}
